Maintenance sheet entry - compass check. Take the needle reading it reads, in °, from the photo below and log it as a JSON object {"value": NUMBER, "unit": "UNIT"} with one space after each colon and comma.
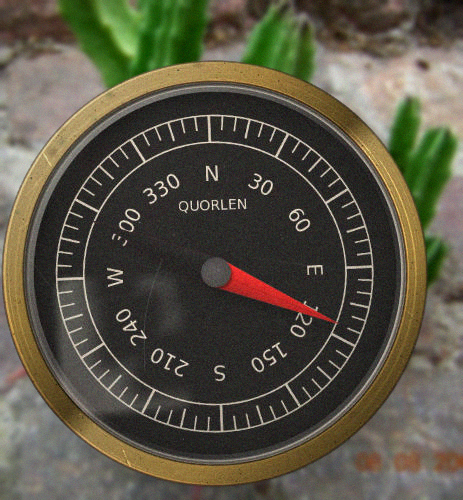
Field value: {"value": 115, "unit": "°"}
